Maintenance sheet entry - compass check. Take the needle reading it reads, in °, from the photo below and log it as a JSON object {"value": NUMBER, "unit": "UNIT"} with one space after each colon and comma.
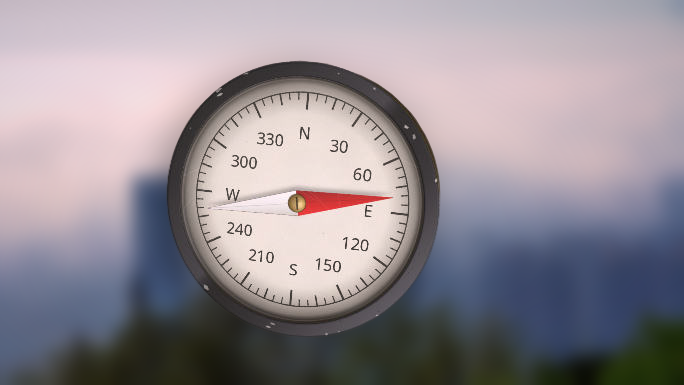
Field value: {"value": 80, "unit": "°"}
